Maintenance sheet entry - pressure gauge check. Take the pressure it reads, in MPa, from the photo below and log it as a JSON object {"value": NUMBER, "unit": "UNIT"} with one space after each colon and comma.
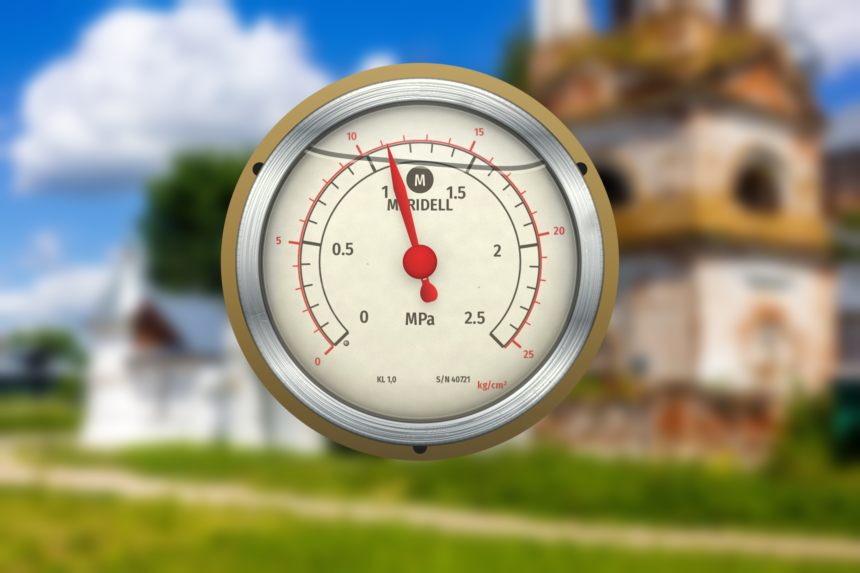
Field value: {"value": 1.1, "unit": "MPa"}
